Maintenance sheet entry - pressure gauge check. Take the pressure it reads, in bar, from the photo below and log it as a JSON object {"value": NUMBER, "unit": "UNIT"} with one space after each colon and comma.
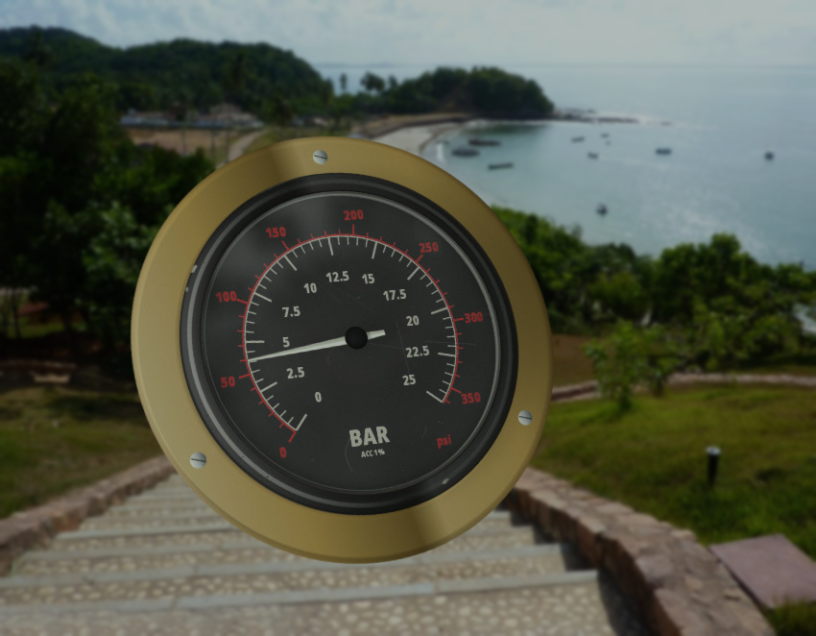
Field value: {"value": 4, "unit": "bar"}
